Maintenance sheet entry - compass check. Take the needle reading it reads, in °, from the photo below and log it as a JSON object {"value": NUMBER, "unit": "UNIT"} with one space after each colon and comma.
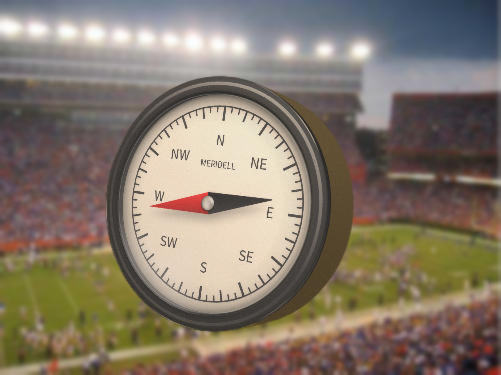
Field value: {"value": 260, "unit": "°"}
